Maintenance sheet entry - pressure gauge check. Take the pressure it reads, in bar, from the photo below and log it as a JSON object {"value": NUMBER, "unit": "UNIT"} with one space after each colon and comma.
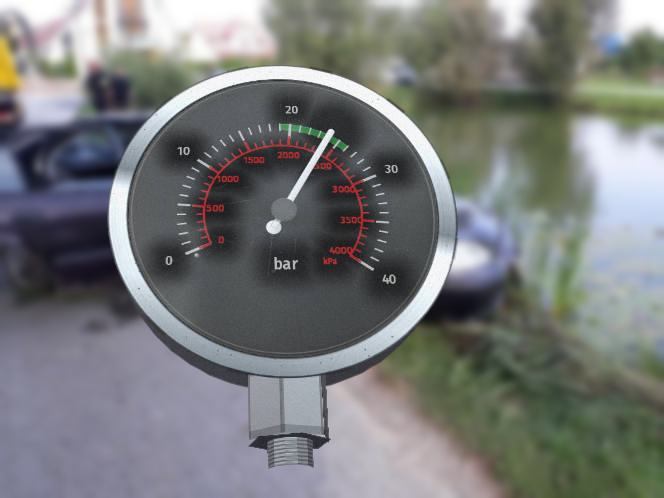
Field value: {"value": 24, "unit": "bar"}
